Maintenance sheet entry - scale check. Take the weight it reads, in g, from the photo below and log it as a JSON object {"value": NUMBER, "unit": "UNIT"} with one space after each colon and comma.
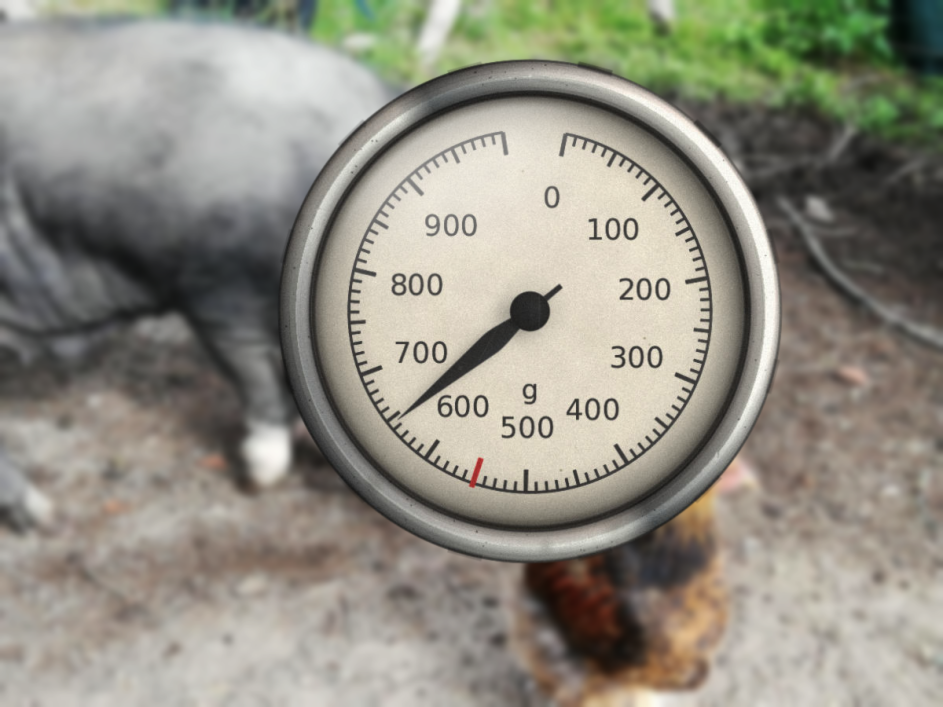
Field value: {"value": 645, "unit": "g"}
